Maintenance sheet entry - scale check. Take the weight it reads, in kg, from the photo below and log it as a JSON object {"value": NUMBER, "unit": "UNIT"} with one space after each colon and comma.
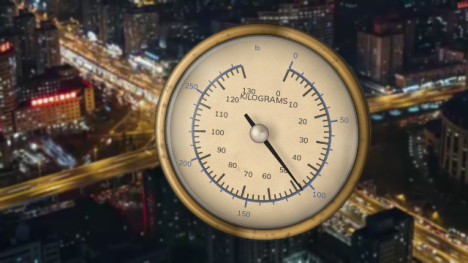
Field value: {"value": 48, "unit": "kg"}
